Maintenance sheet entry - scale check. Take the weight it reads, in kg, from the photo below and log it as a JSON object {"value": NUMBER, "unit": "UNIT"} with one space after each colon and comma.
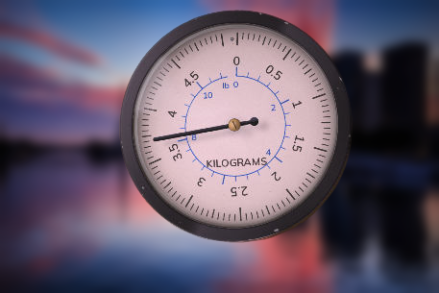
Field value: {"value": 3.7, "unit": "kg"}
